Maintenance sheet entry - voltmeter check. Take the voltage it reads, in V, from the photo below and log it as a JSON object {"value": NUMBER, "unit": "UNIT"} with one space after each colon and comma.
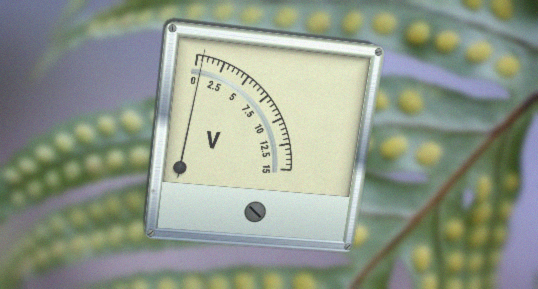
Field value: {"value": 0.5, "unit": "V"}
